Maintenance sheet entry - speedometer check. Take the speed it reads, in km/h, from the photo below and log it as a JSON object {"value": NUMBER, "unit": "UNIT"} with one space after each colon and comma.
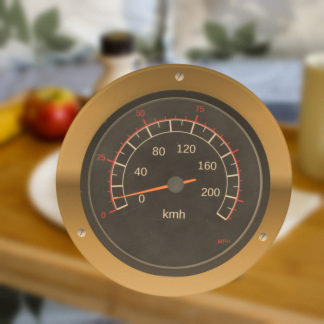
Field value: {"value": 10, "unit": "km/h"}
